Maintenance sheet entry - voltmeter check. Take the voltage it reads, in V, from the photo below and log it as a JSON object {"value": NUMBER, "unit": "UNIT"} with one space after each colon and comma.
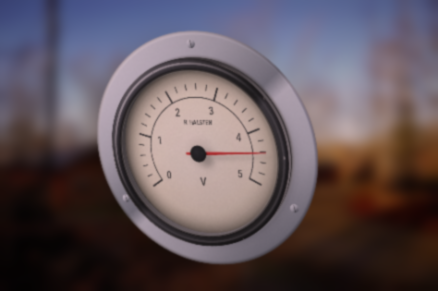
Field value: {"value": 4.4, "unit": "V"}
